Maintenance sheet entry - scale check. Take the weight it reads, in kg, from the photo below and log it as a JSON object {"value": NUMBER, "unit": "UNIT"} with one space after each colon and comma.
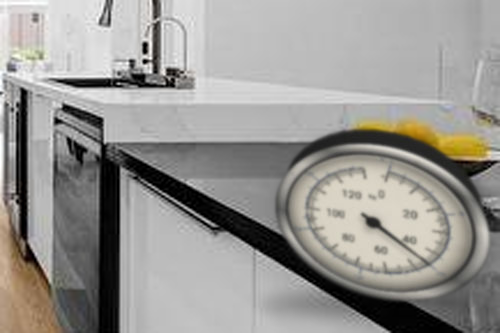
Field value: {"value": 45, "unit": "kg"}
